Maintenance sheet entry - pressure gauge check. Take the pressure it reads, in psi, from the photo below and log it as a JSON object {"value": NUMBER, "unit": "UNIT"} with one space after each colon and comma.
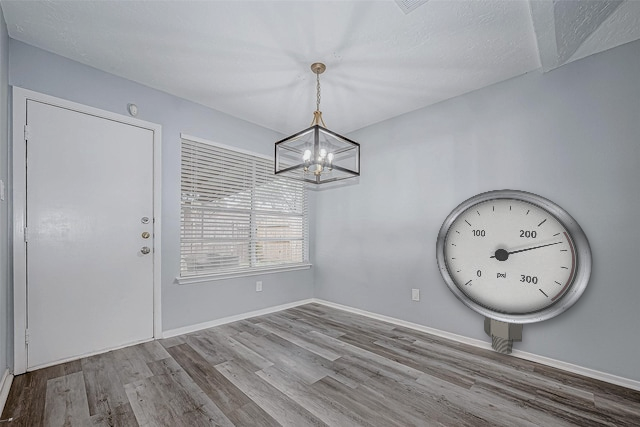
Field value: {"value": 230, "unit": "psi"}
